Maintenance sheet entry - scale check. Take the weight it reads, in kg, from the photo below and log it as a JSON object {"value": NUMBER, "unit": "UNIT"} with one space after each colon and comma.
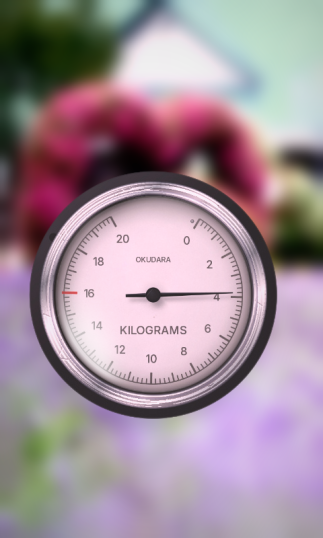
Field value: {"value": 3.8, "unit": "kg"}
